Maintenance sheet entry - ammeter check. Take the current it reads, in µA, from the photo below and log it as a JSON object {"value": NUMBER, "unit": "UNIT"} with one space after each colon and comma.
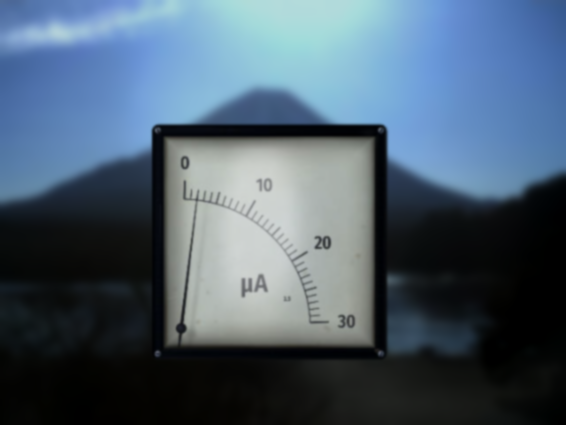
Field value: {"value": 2, "unit": "µA"}
